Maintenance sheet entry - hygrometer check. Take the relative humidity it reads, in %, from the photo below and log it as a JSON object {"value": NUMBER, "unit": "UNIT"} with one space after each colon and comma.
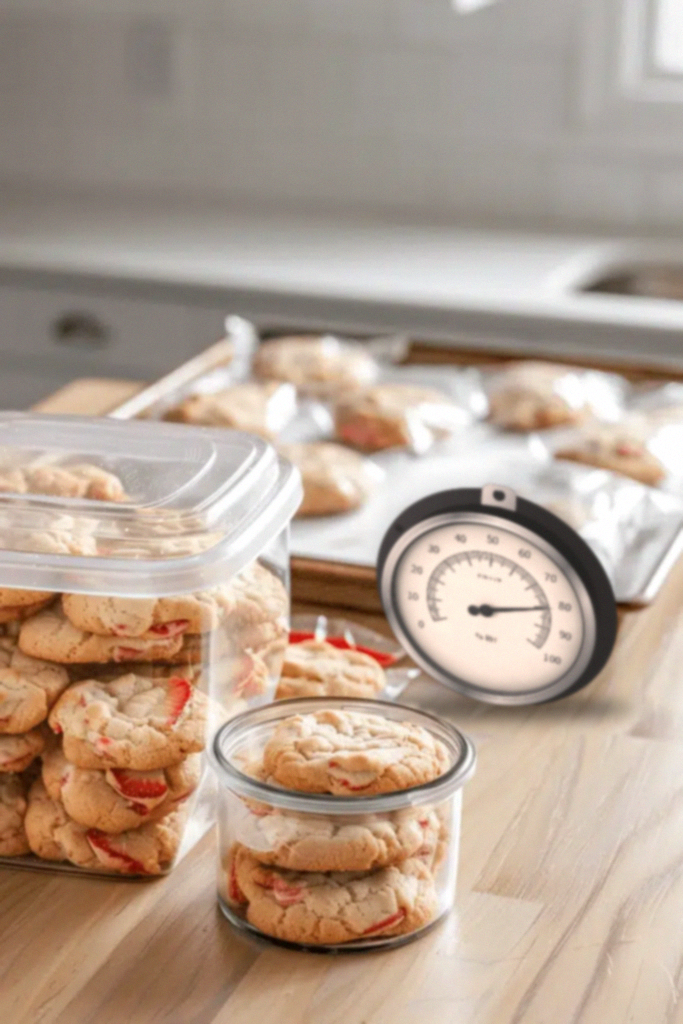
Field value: {"value": 80, "unit": "%"}
